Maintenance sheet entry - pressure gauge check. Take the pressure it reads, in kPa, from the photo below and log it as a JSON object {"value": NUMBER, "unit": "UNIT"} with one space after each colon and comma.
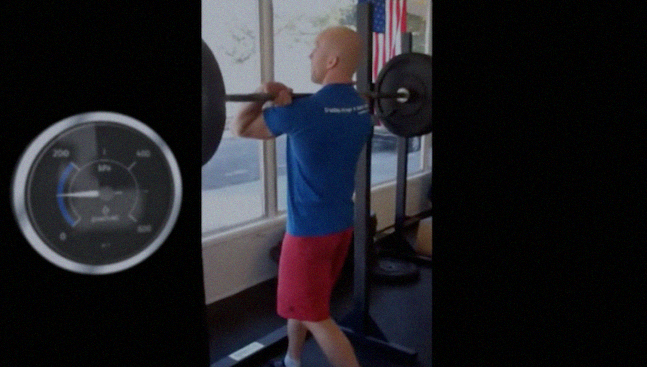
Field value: {"value": 100, "unit": "kPa"}
